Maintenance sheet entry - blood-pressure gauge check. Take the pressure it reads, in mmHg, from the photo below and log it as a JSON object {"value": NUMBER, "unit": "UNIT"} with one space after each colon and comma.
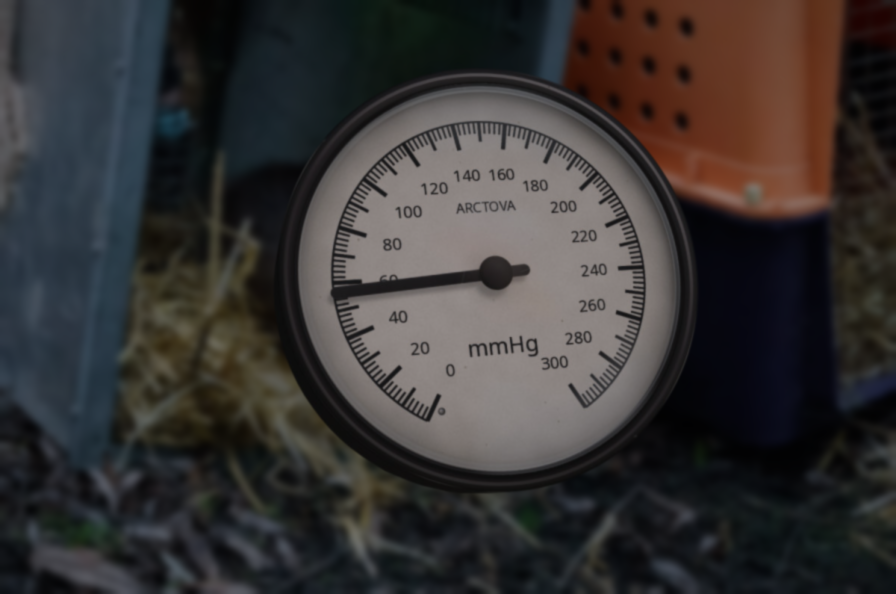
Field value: {"value": 56, "unit": "mmHg"}
